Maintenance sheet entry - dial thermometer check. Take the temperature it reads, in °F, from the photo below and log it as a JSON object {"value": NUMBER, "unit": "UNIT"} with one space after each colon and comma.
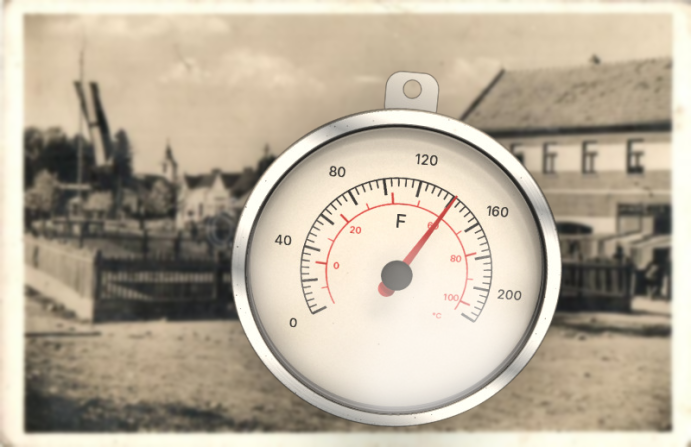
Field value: {"value": 140, "unit": "°F"}
